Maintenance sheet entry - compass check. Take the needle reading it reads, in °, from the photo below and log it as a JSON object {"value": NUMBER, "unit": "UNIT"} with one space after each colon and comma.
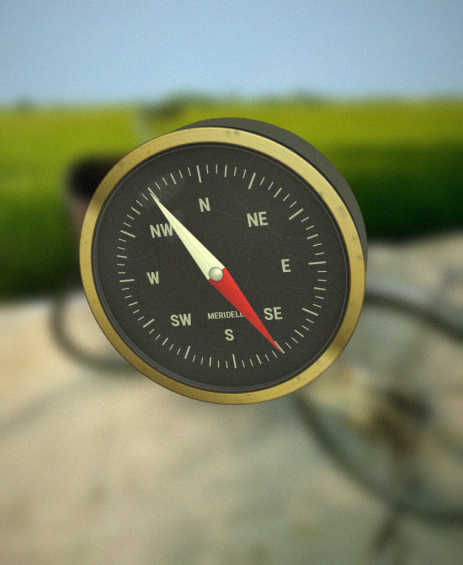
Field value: {"value": 150, "unit": "°"}
